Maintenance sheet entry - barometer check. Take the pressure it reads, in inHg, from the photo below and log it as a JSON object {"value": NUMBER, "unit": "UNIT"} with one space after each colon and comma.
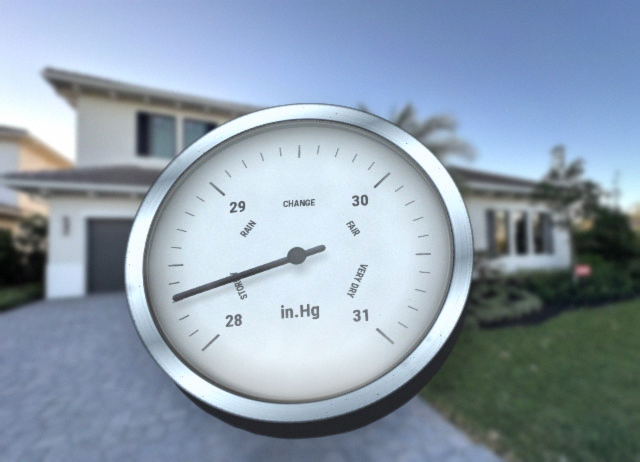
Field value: {"value": 28.3, "unit": "inHg"}
